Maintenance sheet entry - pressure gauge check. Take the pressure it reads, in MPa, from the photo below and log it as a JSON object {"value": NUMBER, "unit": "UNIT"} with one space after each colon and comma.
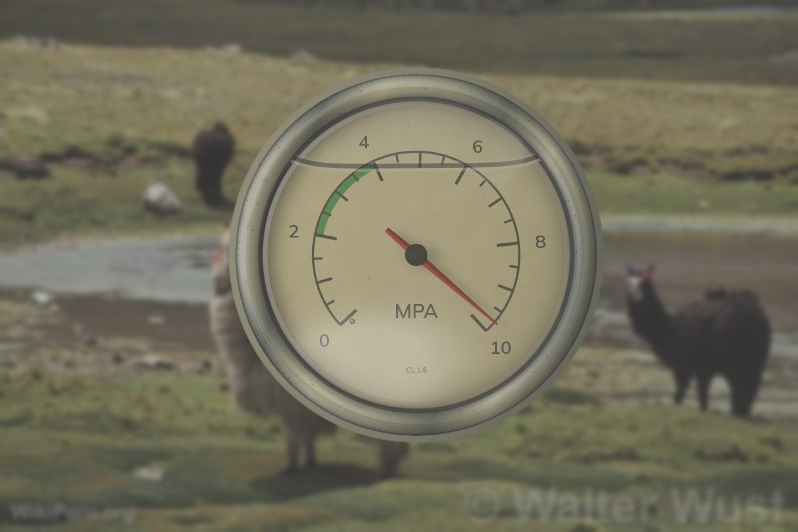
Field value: {"value": 9.75, "unit": "MPa"}
